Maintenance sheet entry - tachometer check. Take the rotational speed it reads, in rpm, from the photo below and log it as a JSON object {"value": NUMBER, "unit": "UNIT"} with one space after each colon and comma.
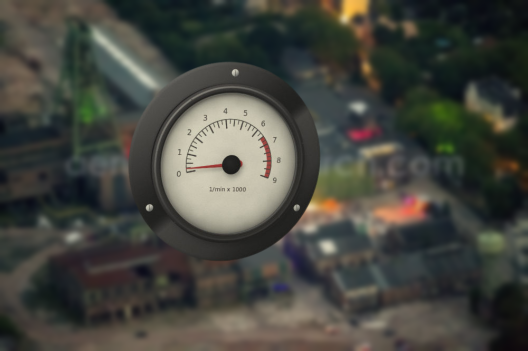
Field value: {"value": 250, "unit": "rpm"}
